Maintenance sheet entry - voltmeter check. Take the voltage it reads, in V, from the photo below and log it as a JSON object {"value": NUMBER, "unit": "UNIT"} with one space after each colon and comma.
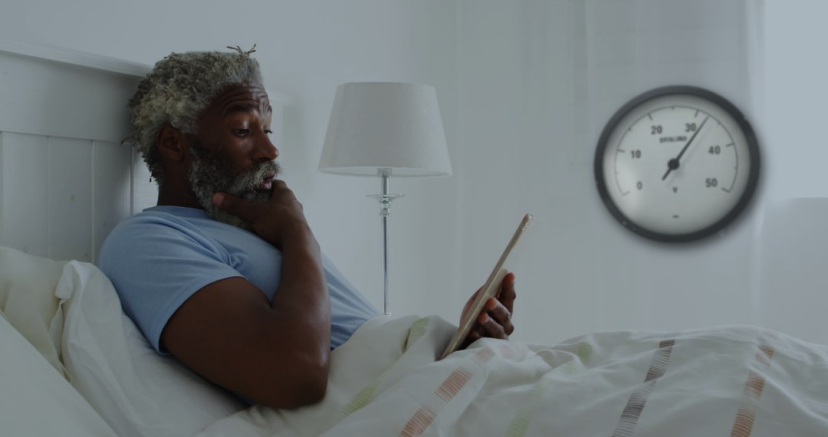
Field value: {"value": 32.5, "unit": "V"}
